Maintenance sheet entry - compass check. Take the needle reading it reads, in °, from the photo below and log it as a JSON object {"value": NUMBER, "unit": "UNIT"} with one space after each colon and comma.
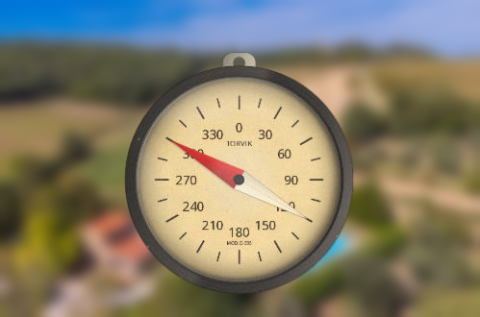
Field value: {"value": 300, "unit": "°"}
